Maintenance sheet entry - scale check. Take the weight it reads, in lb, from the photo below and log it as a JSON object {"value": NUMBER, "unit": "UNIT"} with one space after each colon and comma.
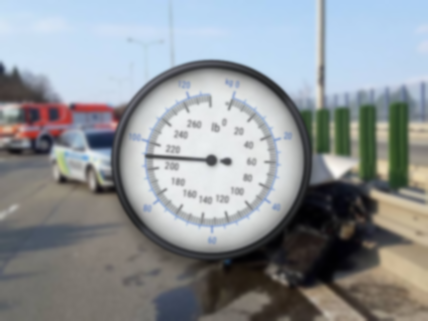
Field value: {"value": 210, "unit": "lb"}
